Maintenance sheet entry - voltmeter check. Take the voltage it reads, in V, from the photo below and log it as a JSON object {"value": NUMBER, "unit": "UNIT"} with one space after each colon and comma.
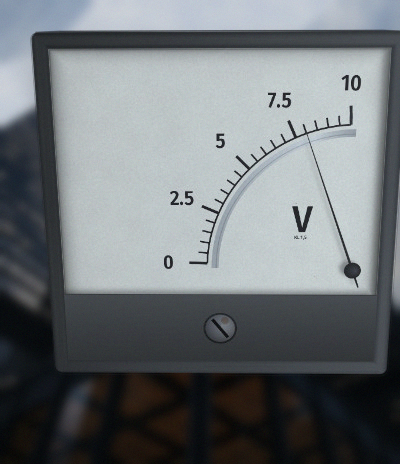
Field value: {"value": 8, "unit": "V"}
